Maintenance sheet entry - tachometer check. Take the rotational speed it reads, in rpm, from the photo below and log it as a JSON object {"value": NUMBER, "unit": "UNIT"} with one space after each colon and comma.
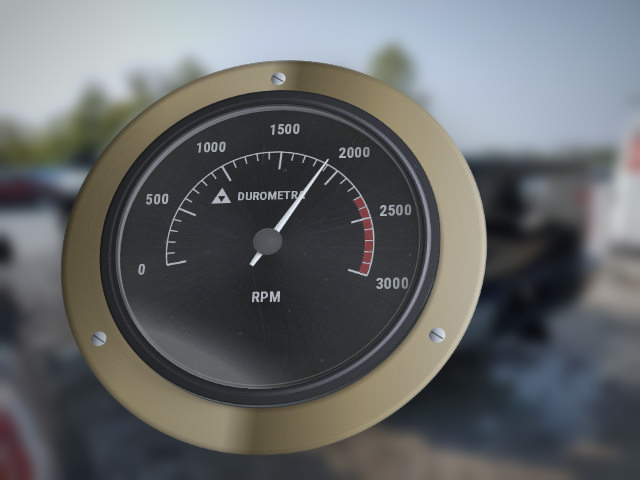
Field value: {"value": 1900, "unit": "rpm"}
